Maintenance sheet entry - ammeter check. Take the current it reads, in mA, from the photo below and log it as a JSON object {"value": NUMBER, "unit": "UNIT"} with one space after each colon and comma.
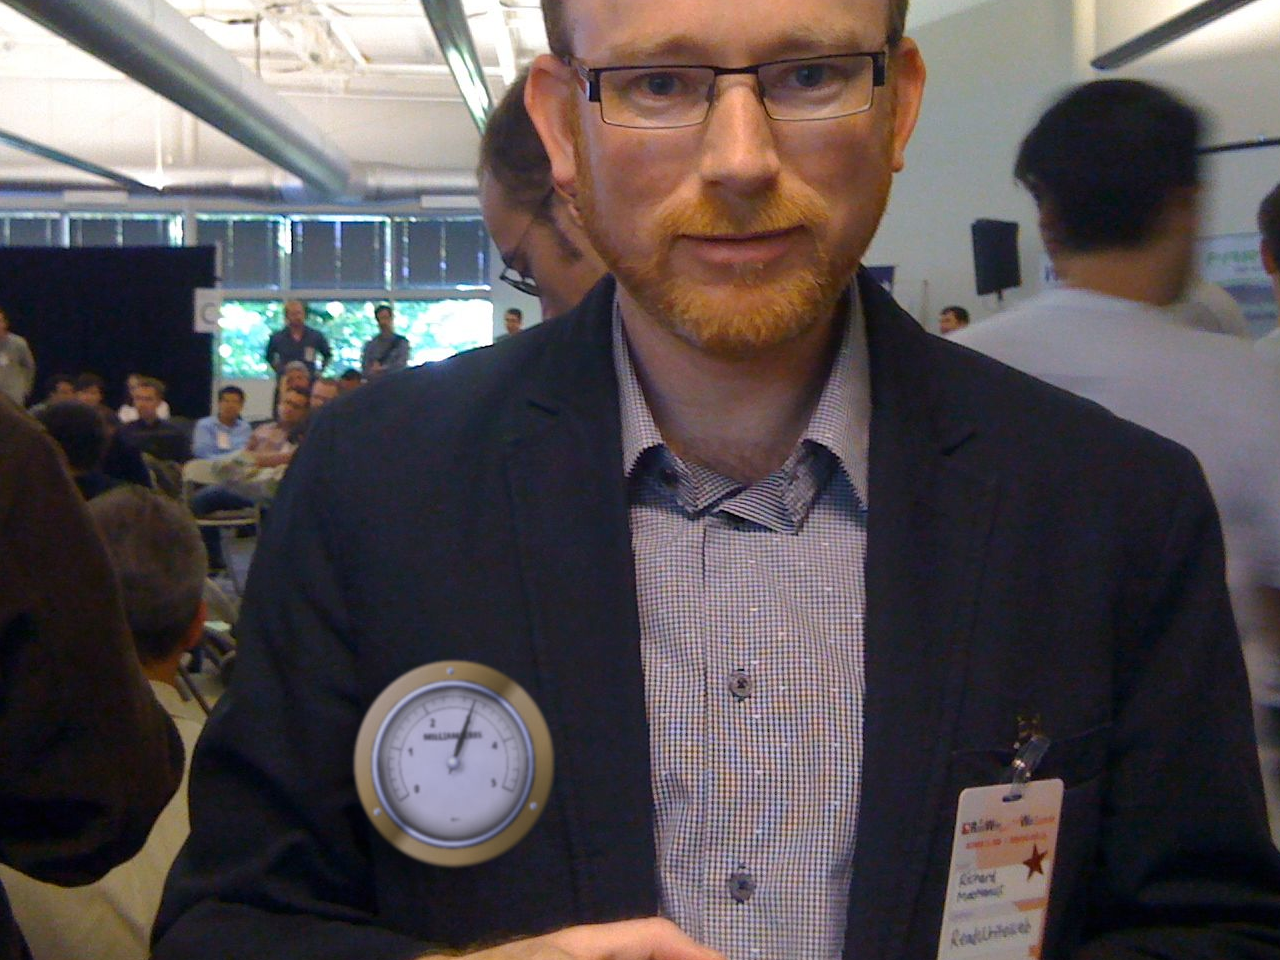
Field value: {"value": 3, "unit": "mA"}
